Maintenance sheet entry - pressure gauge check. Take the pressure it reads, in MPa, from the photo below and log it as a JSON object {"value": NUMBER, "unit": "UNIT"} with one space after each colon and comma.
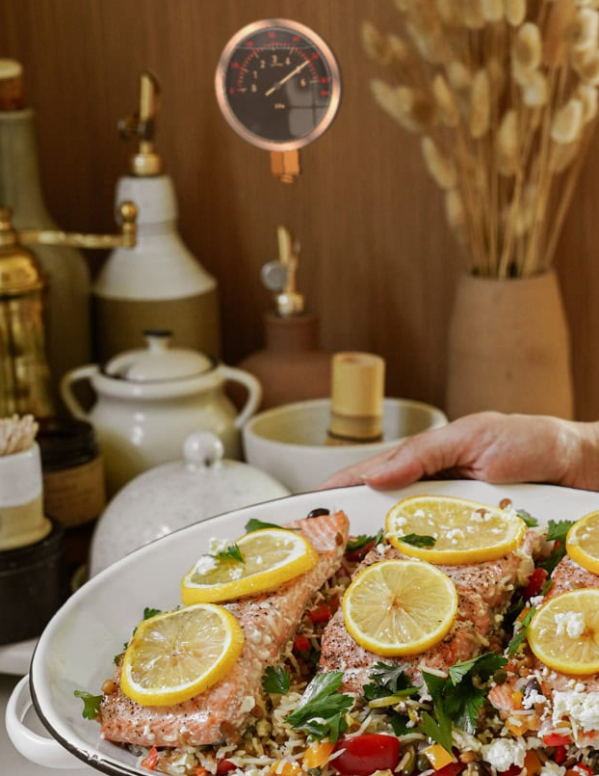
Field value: {"value": 5, "unit": "MPa"}
